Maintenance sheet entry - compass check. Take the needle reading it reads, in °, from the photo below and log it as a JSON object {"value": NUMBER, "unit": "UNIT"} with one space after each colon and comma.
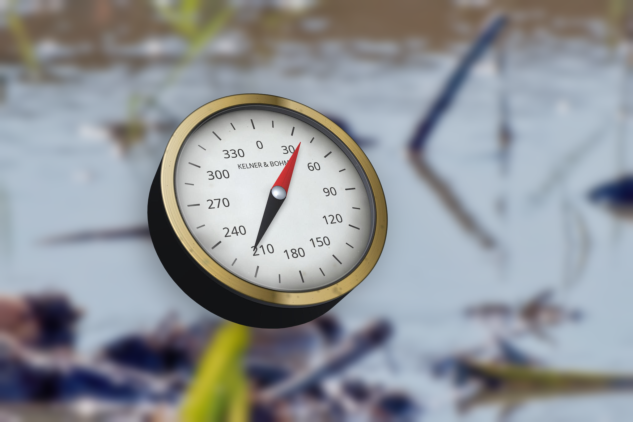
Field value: {"value": 37.5, "unit": "°"}
